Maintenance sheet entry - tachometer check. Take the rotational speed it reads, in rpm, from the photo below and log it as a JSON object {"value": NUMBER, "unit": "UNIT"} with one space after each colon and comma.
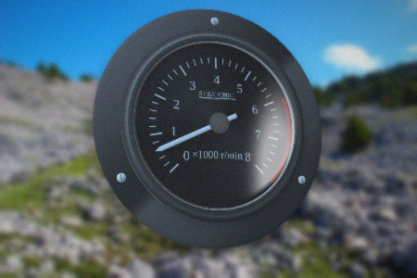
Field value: {"value": 600, "unit": "rpm"}
